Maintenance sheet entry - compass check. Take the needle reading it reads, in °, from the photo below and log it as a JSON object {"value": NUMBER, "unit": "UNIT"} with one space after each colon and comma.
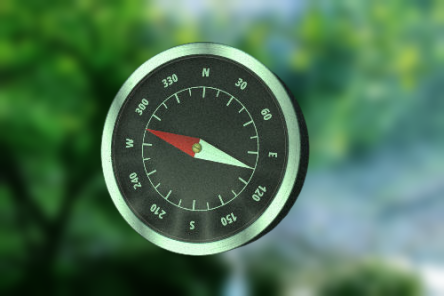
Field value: {"value": 285, "unit": "°"}
